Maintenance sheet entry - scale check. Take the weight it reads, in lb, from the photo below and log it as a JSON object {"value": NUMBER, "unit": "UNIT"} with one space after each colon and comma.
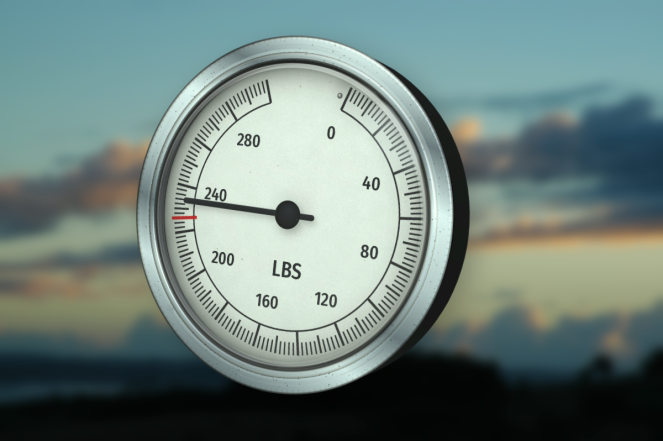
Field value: {"value": 234, "unit": "lb"}
